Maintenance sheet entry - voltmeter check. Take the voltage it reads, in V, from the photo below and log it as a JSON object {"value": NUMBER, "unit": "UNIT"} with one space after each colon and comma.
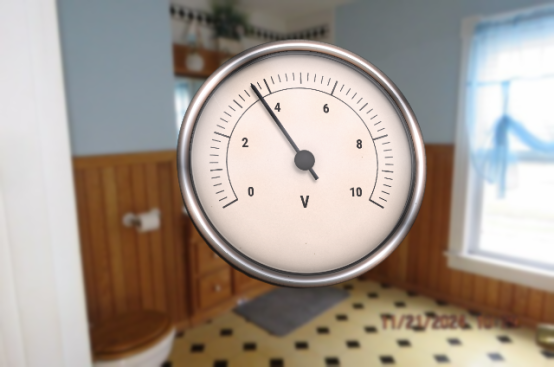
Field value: {"value": 3.6, "unit": "V"}
